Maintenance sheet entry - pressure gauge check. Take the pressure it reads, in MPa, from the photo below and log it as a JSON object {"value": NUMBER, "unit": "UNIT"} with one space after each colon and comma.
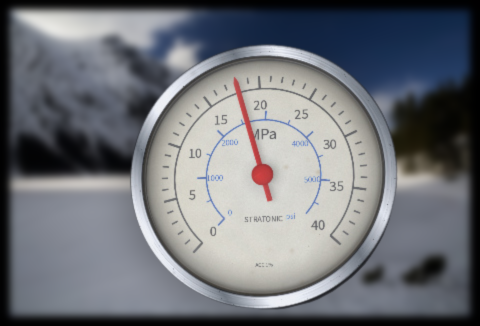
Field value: {"value": 18, "unit": "MPa"}
